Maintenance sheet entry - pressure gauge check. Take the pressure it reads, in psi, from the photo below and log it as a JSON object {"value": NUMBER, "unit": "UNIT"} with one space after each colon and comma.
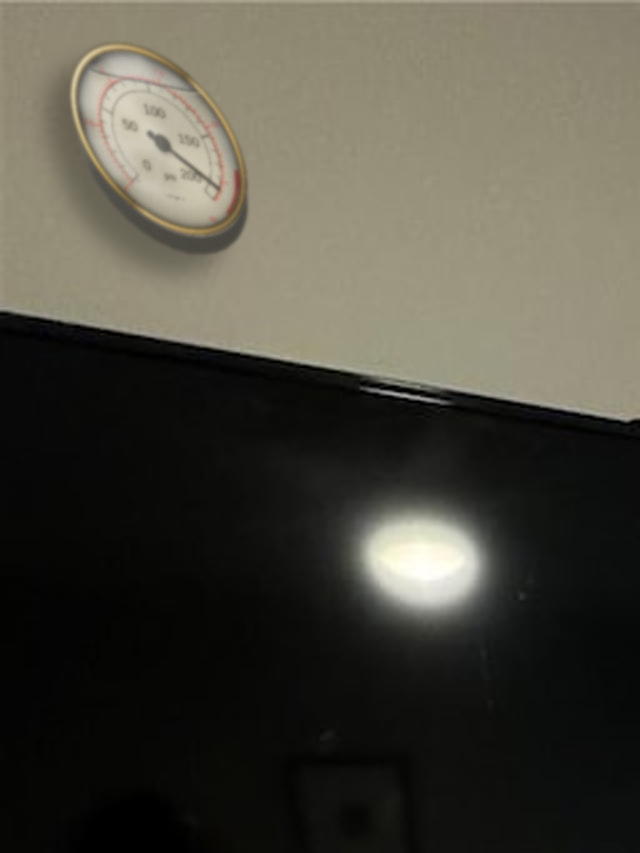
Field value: {"value": 190, "unit": "psi"}
